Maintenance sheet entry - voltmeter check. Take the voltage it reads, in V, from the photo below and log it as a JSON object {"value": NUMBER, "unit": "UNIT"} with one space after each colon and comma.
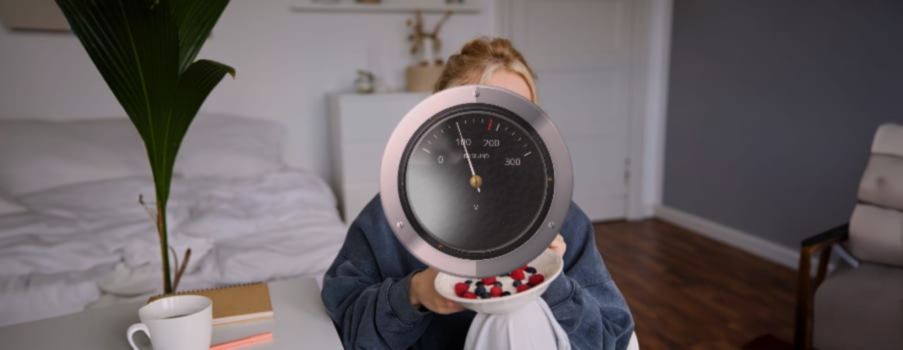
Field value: {"value": 100, "unit": "V"}
